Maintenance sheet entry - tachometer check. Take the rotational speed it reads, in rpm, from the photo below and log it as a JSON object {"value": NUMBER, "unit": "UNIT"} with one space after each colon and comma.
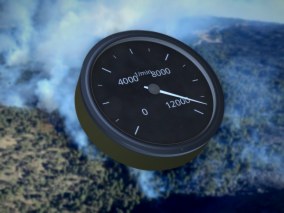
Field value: {"value": 11500, "unit": "rpm"}
